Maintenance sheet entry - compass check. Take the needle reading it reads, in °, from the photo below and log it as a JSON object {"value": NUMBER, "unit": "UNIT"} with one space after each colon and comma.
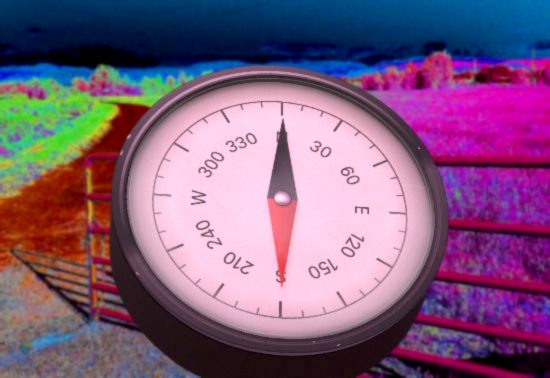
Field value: {"value": 180, "unit": "°"}
